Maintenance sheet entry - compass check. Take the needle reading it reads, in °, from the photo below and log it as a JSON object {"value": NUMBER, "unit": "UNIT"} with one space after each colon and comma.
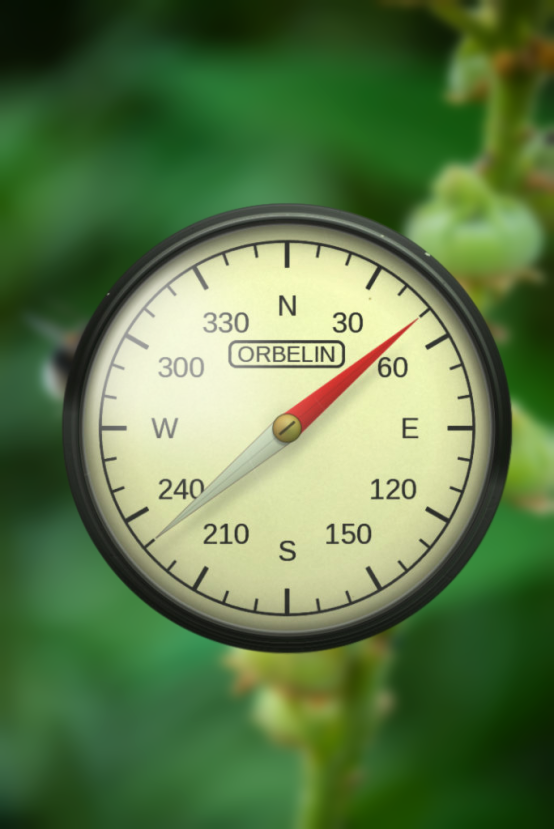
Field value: {"value": 50, "unit": "°"}
